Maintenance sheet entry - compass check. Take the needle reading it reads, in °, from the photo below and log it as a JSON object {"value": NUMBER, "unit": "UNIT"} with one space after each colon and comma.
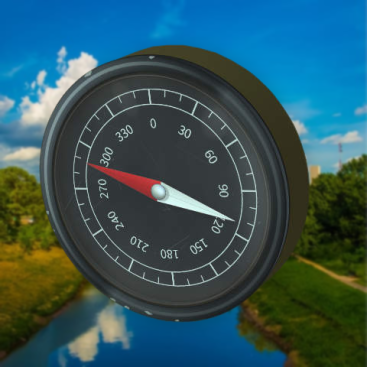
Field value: {"value": 290, "unit": "°"}
